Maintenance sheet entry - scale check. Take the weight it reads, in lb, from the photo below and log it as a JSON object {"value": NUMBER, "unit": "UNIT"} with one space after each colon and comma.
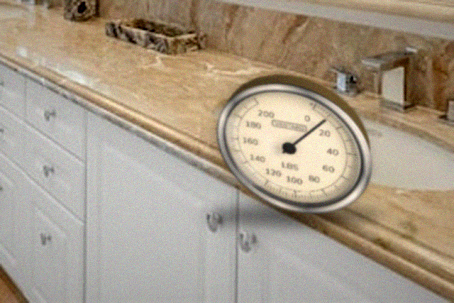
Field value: {"value": 10, "unit": "lb"}
